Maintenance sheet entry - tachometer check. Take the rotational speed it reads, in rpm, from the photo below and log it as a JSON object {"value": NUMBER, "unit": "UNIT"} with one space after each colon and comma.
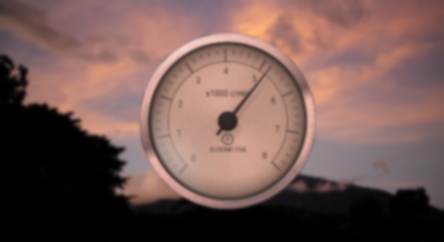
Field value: {"value": 5200, "unit": "rpm"}
